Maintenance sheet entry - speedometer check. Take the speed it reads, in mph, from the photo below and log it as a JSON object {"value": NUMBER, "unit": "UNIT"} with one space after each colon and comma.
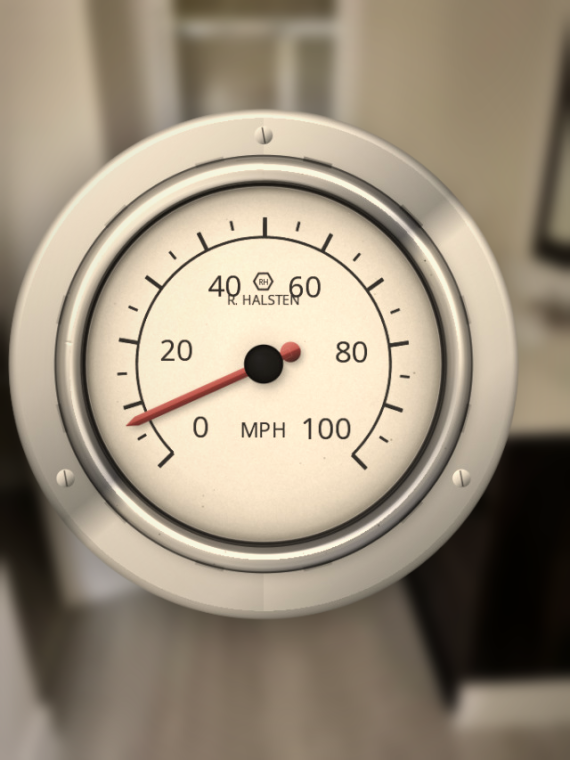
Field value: {"value": 7.5, "unit": "mph"}
